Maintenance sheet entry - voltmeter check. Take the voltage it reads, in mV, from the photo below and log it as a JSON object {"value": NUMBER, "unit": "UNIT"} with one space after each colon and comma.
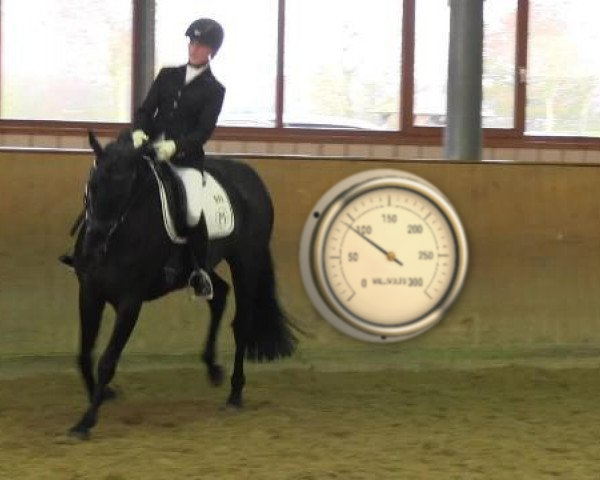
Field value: {"value": 90, "unit": "mV"}
